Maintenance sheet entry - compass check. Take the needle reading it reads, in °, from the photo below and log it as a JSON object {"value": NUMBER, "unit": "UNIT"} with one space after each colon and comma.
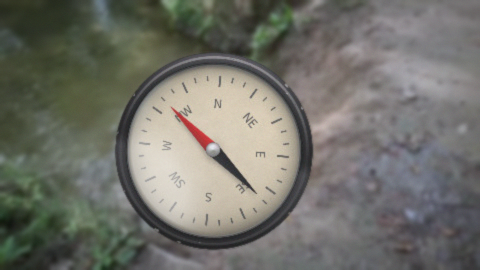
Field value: {"value": 310, "unit": "°"}
